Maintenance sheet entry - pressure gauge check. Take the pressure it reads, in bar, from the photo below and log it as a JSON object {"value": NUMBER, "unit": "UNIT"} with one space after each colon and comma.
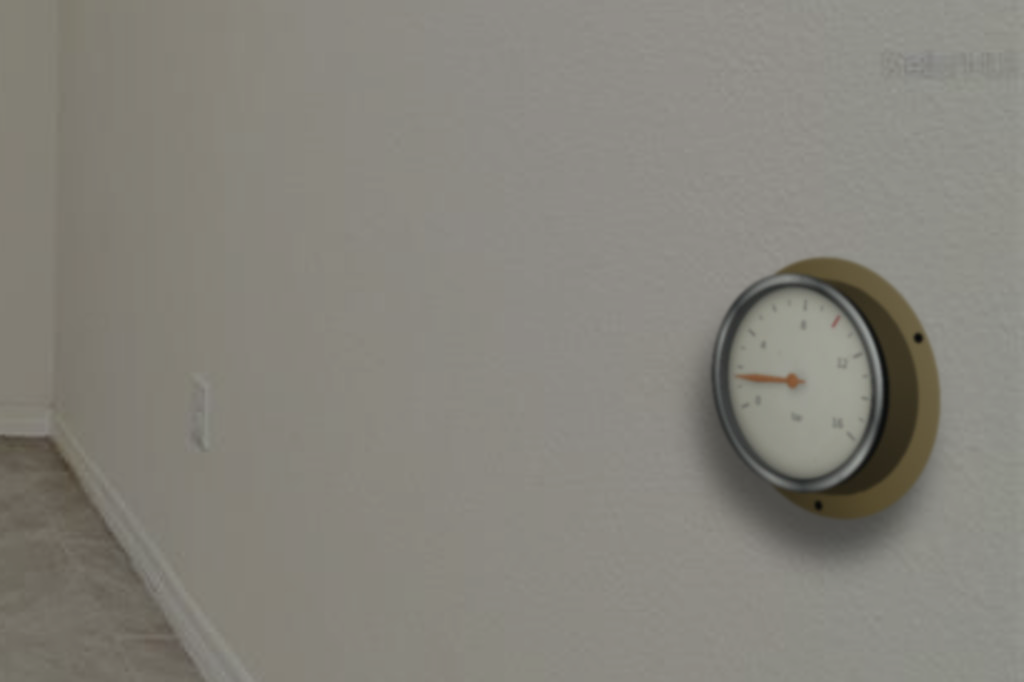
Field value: {"value": 1.5, "unit": "bar"}
